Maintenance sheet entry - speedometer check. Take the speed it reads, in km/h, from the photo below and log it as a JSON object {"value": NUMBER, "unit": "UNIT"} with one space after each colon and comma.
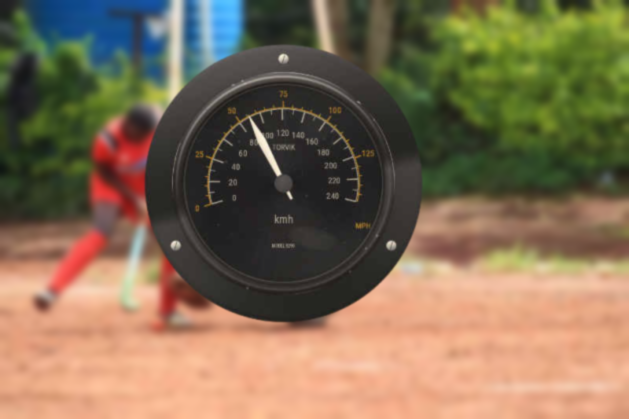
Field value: {"value": 90, "unit": "km/h"}
